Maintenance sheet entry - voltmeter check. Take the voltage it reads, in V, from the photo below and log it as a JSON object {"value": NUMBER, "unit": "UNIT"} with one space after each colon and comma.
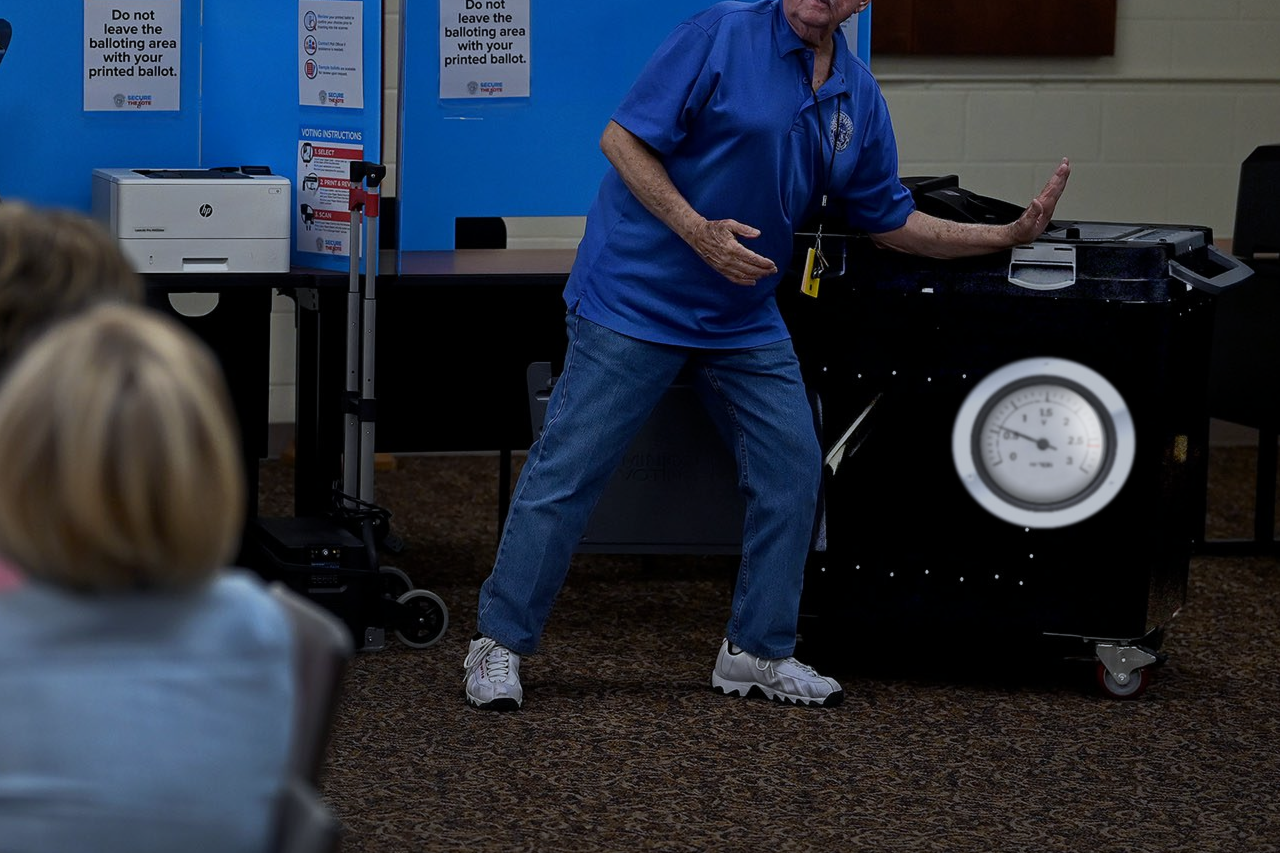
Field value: {"value": 0.6, "unit": "V"}
